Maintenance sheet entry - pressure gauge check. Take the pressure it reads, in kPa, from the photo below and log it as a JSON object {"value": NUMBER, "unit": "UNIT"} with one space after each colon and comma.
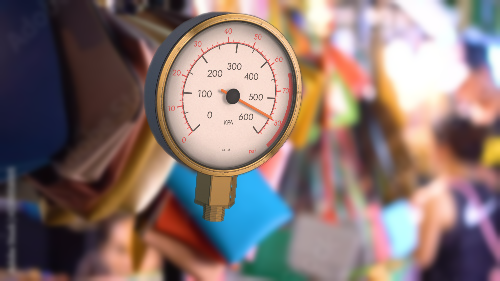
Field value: {"value": 550, "unit": "kPa"}
